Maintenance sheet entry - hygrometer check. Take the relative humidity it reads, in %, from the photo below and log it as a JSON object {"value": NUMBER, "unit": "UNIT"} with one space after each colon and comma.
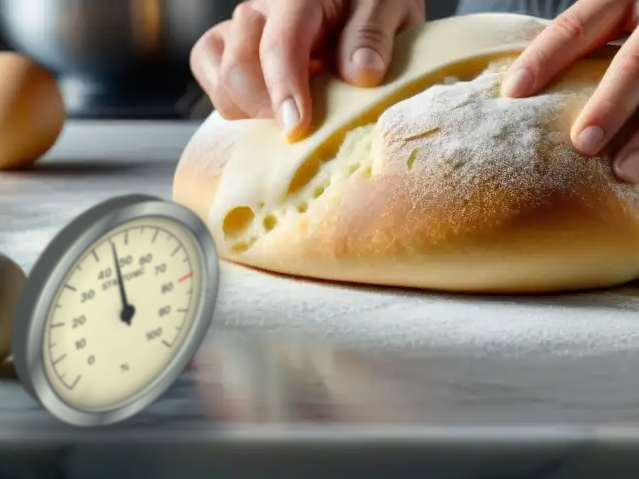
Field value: {"value": 45, "unit": "%"}
